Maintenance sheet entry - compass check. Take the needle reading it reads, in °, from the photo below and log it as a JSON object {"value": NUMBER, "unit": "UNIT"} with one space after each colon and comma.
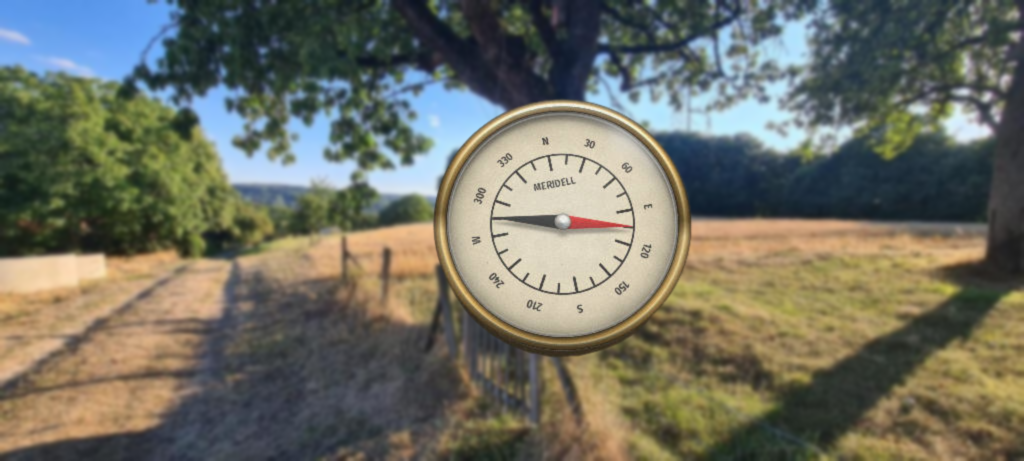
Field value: {"value": 105, "unit": "°"}
